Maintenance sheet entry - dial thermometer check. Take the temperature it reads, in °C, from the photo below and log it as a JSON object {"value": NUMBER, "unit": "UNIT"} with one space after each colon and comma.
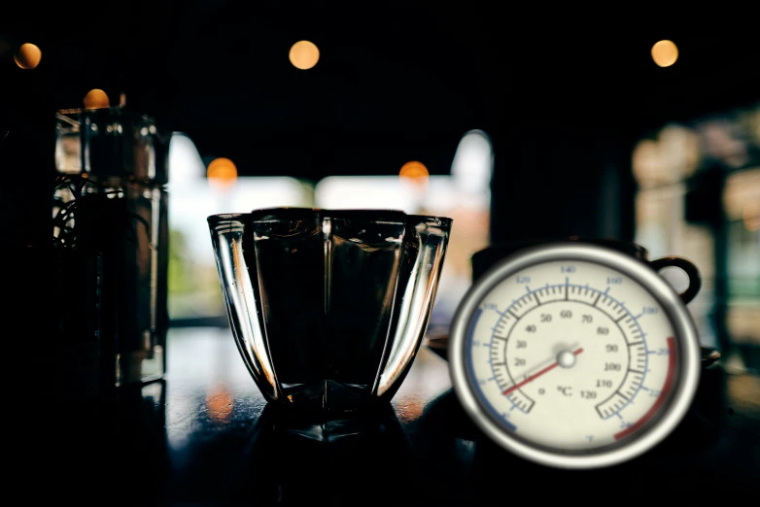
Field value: {"value": 10, "unit": "°C"}
